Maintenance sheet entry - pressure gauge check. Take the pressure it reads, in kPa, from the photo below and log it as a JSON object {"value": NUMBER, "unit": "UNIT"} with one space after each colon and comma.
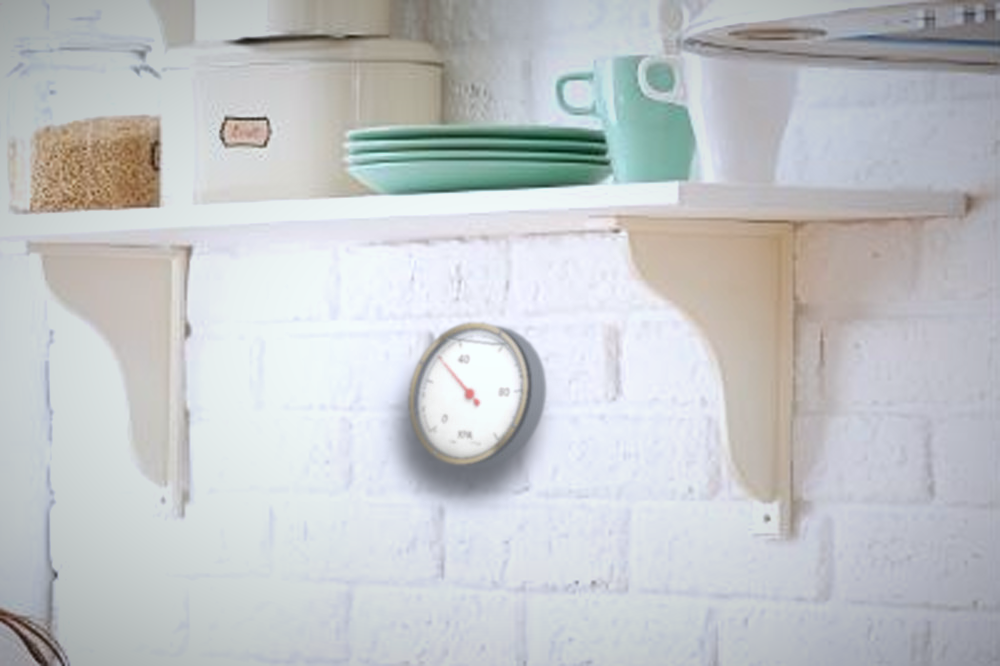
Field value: {"value": 30, "unit": "kPa"}
